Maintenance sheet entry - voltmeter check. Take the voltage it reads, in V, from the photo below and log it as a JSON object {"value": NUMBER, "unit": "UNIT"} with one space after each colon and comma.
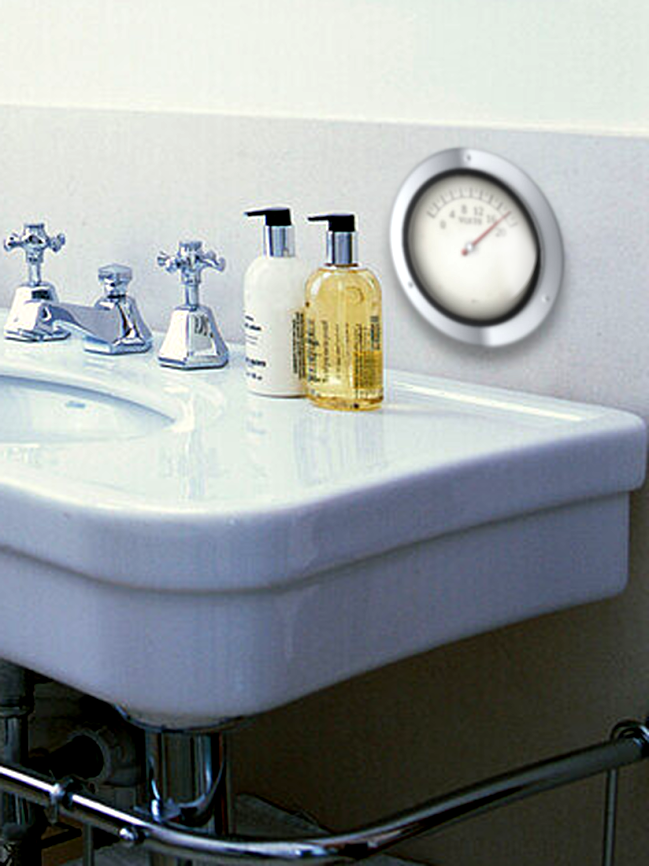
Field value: {"value": 18, "unit": "V"}
